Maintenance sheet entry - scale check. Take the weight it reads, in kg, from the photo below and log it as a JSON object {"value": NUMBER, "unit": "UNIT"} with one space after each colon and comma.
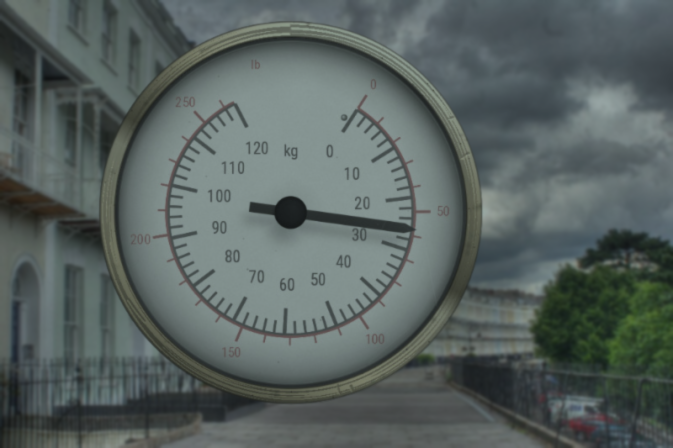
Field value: {"value": 26, "unit": "kg"}
